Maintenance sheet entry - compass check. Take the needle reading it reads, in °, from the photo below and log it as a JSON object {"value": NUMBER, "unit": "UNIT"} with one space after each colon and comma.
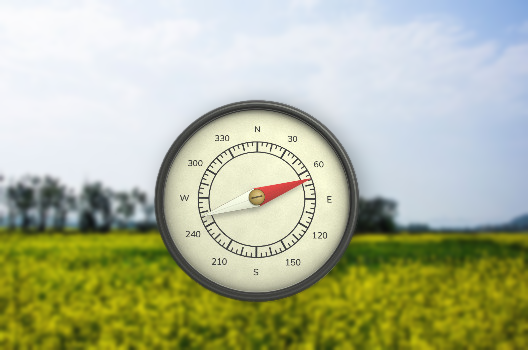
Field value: {"value": 70, "unit": "°"}
